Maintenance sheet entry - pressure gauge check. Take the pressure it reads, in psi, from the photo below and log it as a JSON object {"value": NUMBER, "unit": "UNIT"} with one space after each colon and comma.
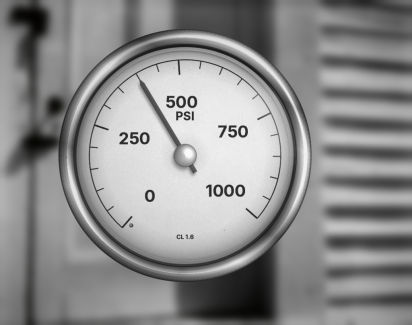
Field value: {"value": 400, "unit": "psi"}
